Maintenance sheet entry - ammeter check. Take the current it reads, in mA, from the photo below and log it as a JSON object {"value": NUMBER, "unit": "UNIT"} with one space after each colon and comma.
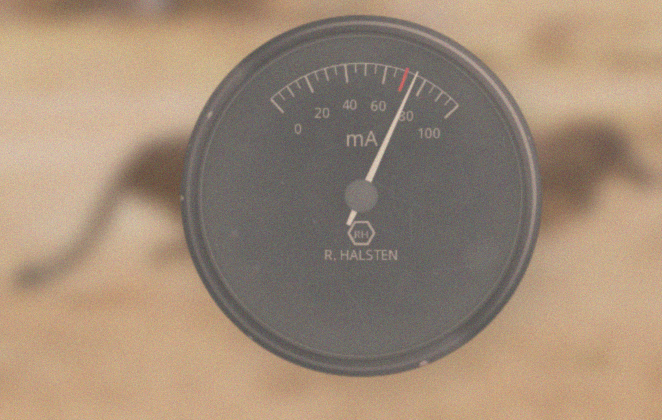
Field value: {"value": 75, "unit": "mA"}
